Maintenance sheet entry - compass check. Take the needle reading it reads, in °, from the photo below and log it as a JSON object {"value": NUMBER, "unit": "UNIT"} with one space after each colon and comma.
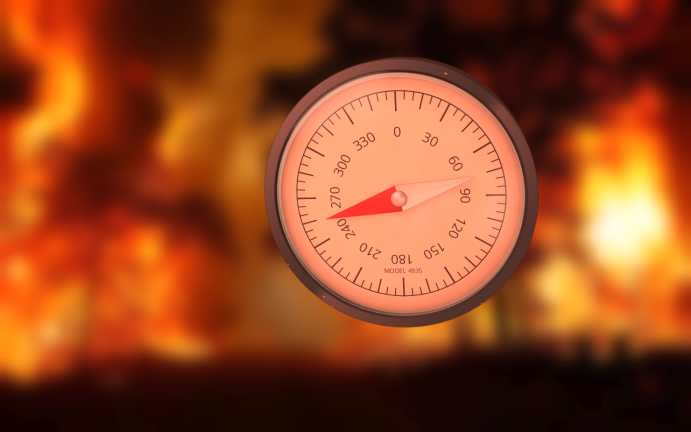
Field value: {"value": 255, "unit": "°"}
